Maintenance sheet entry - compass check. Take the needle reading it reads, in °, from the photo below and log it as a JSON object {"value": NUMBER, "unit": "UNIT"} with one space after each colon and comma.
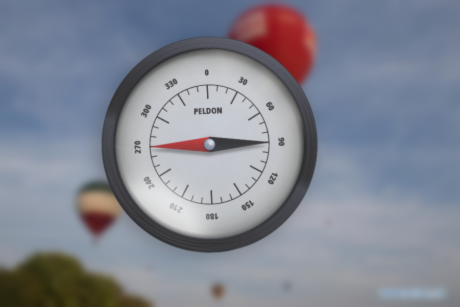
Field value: {"value": 270, "unit": "°"}
